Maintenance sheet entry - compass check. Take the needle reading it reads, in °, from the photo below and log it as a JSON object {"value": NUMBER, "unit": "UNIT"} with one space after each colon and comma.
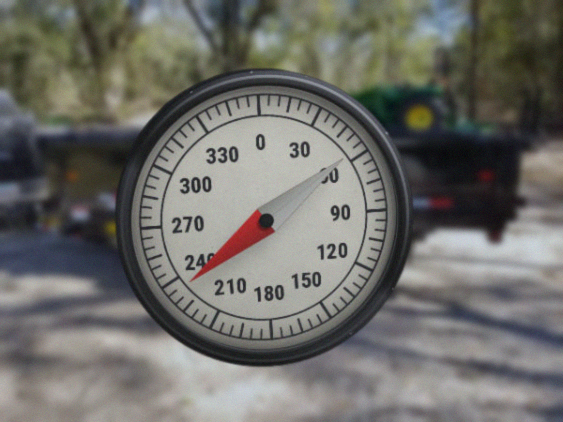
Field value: {"value": 235, "unit": "°"}
